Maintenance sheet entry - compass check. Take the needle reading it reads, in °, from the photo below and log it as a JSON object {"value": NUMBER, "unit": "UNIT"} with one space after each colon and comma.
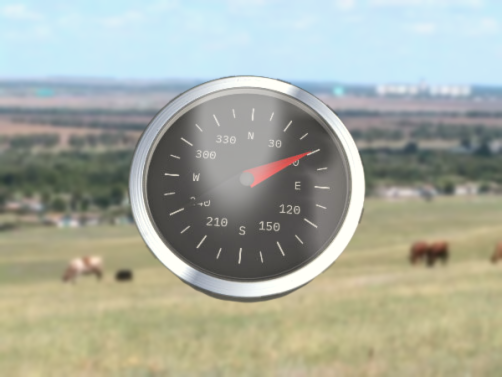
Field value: {"value": 60, "unit": "°"}
